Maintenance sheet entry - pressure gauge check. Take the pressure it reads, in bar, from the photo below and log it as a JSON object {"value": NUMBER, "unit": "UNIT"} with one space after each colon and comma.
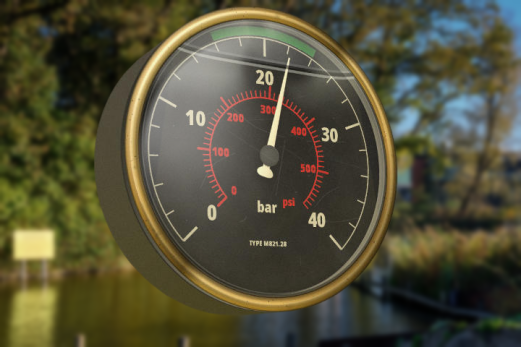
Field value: {"value": 22, "unit": "bar"}
